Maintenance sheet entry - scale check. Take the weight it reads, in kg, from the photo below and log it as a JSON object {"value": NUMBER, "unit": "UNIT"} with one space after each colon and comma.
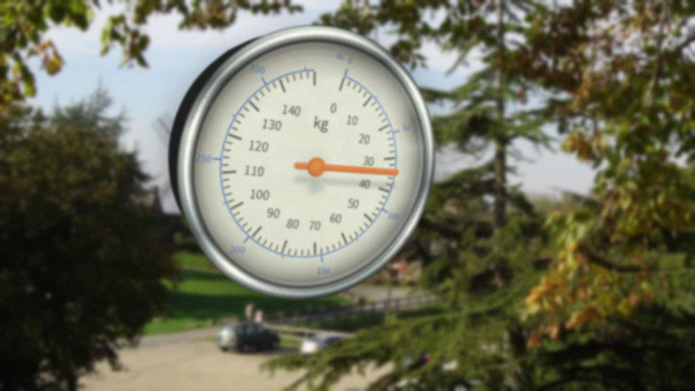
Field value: {"value": 34, "unit": "kg"}
